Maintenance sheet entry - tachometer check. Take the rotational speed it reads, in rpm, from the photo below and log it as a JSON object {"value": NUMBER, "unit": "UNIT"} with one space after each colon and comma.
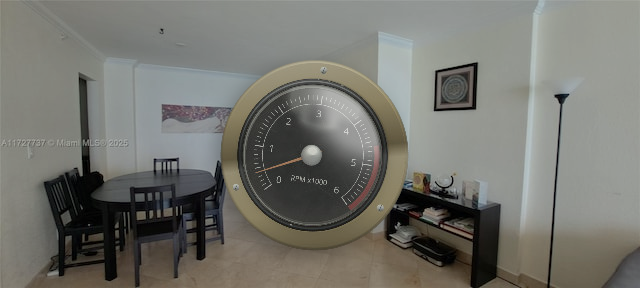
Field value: {"value": 400, "unit": "rpm"}
